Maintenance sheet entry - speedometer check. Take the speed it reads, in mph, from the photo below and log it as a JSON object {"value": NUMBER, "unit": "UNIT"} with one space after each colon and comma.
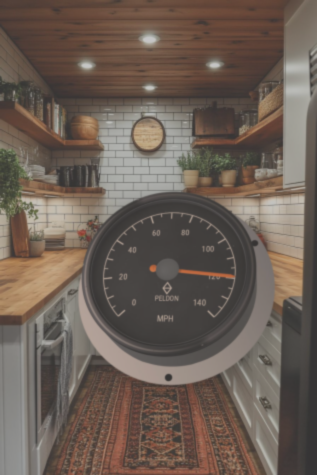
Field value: {"value": 120, "unit": "mph"}
